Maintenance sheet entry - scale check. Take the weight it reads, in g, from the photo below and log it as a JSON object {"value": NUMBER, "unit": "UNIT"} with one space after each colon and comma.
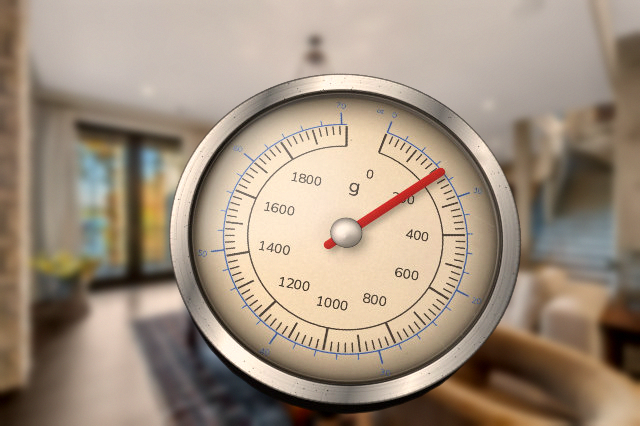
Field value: {"value": 200, "unit": "g"}
